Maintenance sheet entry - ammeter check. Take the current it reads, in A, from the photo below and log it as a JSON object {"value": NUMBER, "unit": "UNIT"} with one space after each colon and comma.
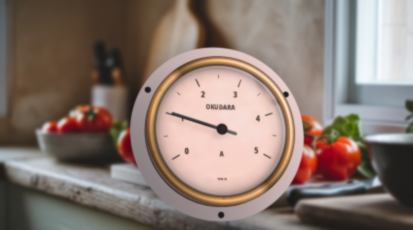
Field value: {"value": 1, "unit": "A"}
